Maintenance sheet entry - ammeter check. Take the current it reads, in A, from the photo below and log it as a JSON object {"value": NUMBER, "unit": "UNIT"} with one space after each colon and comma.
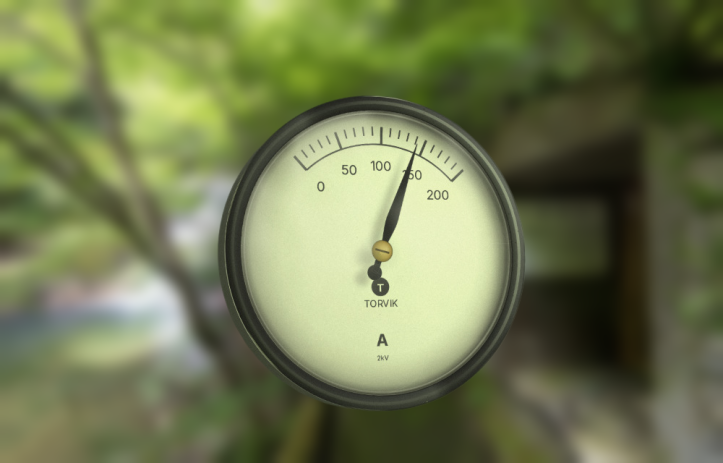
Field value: {"value": 140, "unit": "A"}
